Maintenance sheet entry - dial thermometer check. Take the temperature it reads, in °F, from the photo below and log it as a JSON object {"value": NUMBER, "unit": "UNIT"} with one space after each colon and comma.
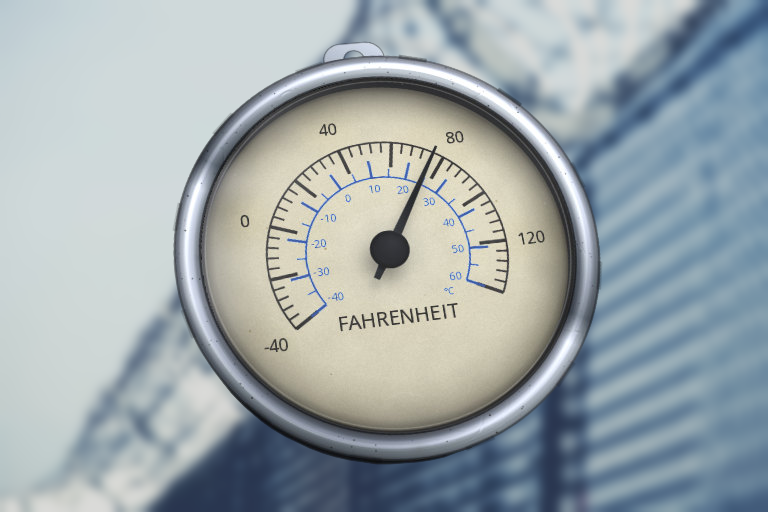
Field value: {"value": 76, "unit": "°F"}
